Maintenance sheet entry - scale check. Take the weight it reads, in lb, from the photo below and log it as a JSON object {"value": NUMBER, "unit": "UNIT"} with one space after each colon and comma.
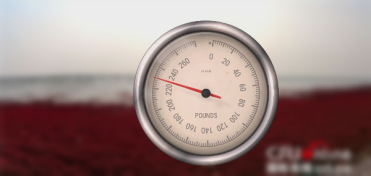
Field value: {"value": 230, "unit": "lb"}
